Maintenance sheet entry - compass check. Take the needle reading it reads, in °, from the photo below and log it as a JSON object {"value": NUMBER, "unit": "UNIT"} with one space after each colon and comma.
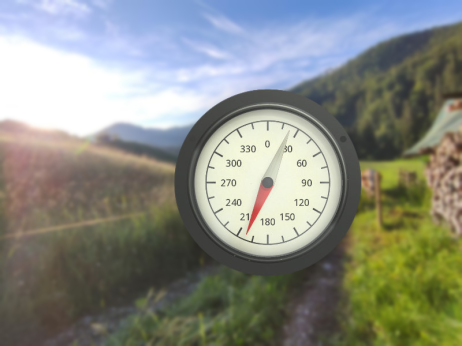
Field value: {"value": 202.5, "unit": "°"}
